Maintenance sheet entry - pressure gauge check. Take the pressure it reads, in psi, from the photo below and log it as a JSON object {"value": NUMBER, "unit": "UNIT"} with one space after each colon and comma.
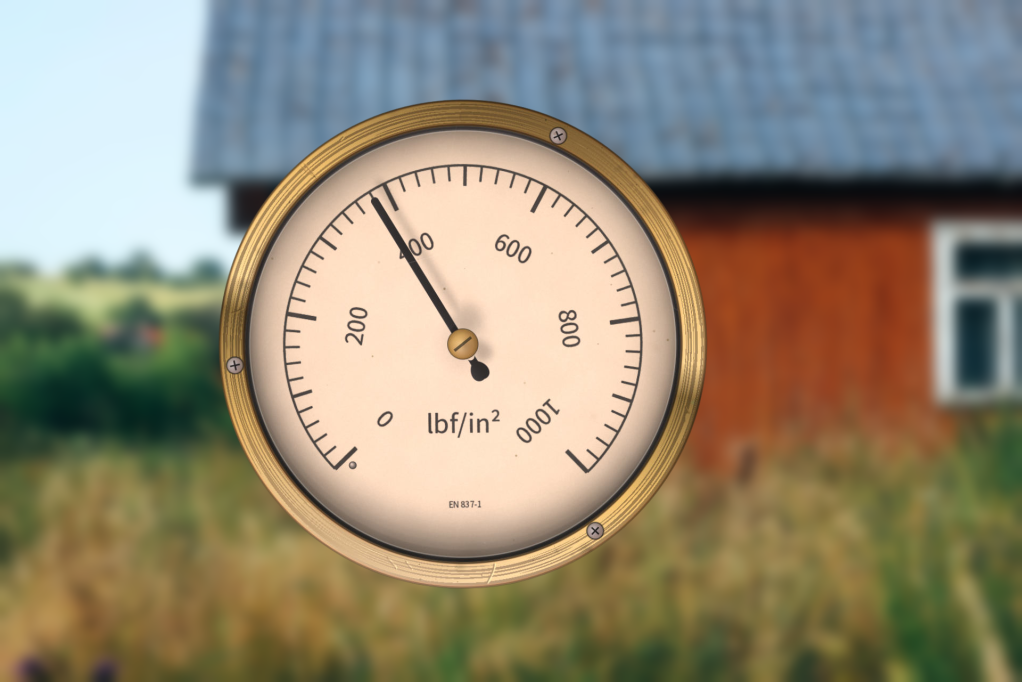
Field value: {"value": 380, "unit": "psi"}
